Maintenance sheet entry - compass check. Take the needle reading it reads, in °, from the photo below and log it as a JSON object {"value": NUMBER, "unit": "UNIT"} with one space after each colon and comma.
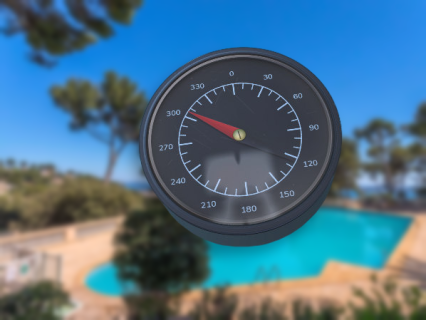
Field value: {"value": 305, "unit": "°"}
